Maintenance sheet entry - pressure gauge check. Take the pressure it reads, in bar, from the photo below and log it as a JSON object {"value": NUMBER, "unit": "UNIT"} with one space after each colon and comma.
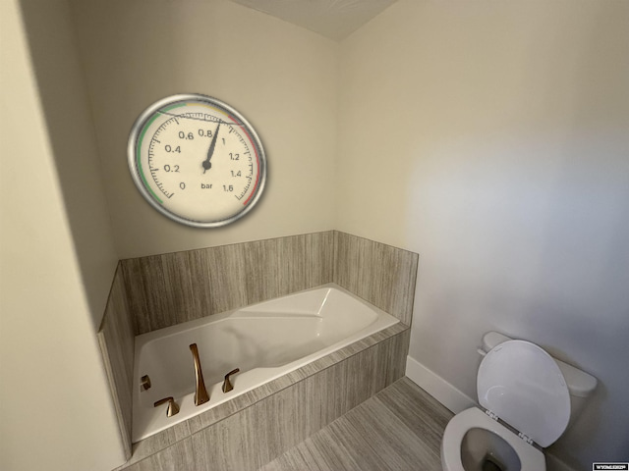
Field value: {"value": 0.9, "unit": "bar"}
